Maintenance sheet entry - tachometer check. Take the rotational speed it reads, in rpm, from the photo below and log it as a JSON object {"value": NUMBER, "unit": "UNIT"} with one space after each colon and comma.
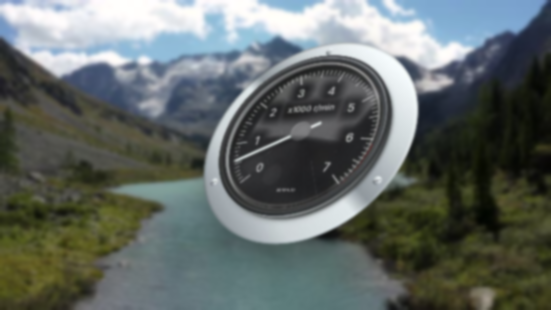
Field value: {"value": 500, "unit": "rpm"}
